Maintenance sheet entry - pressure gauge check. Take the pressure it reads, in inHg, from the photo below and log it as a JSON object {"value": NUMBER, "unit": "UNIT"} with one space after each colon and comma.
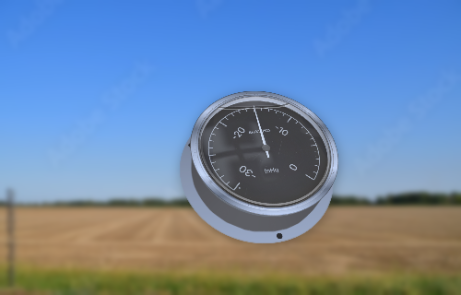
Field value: {"value": -15, "unit": "inHg"}
